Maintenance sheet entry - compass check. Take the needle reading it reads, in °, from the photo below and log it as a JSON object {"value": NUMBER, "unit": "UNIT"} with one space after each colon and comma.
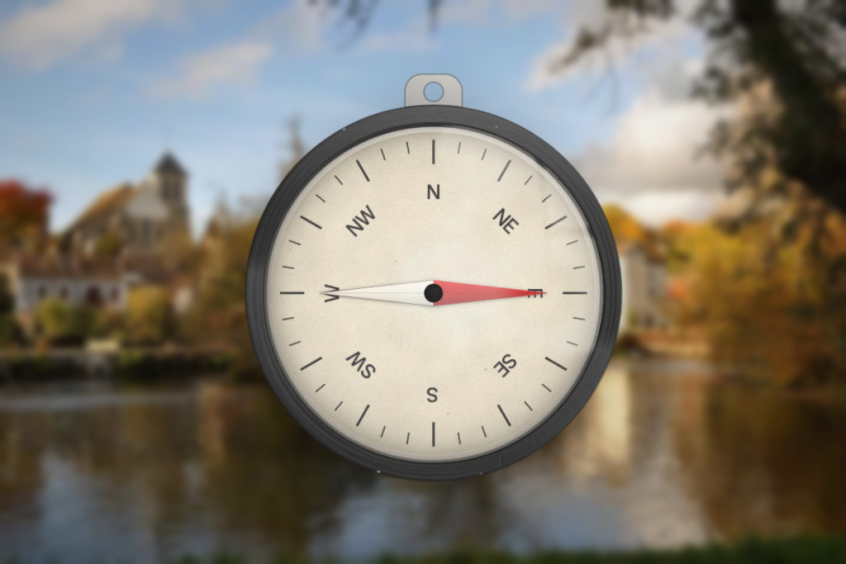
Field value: {"value": 90, "unit": "°"}
